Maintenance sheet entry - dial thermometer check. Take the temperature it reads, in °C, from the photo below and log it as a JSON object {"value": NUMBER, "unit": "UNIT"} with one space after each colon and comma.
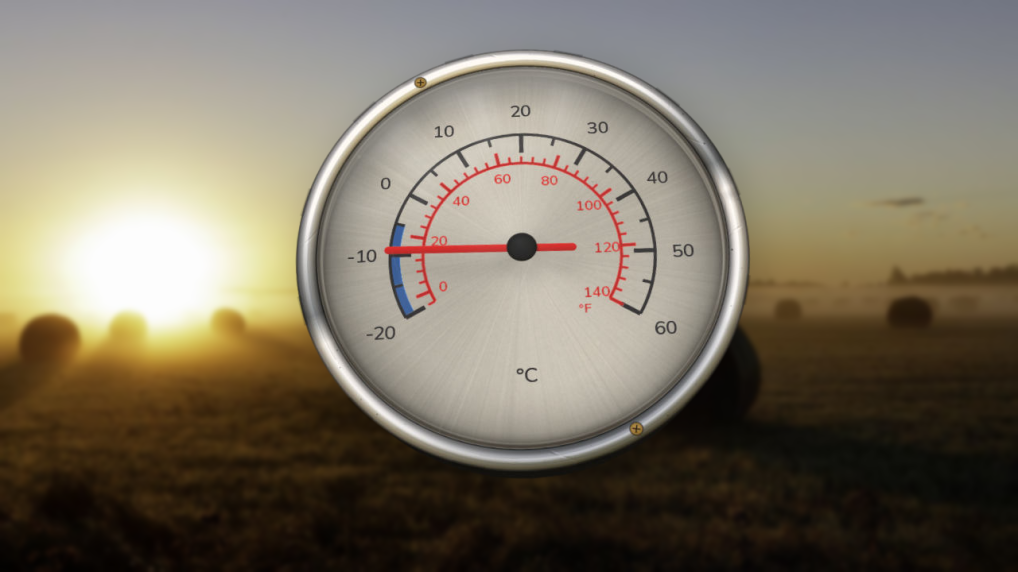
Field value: {"value": -10, "unit": "°C"}
